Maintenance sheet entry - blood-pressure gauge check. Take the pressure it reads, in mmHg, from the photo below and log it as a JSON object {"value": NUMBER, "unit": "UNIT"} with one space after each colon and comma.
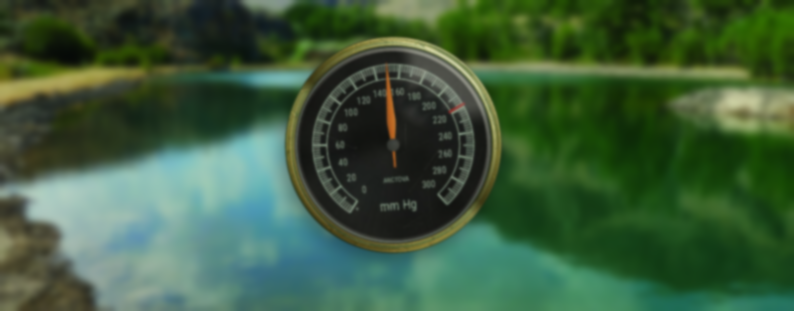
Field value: {"value": 150, "unit": "mmHg"}
